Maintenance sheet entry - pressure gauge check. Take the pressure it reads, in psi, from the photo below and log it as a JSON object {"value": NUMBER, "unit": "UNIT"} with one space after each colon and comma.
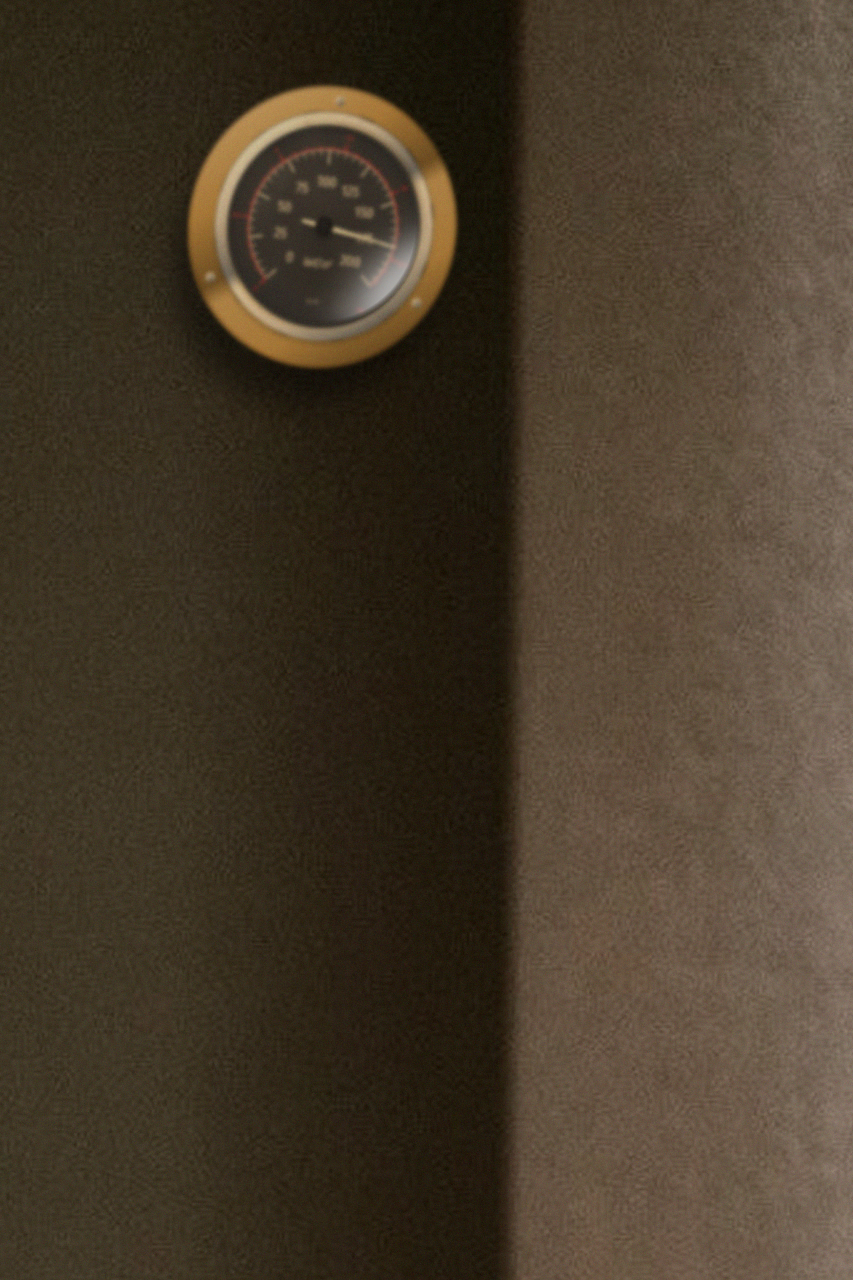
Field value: {"value": 175, "unit": "psi"}
